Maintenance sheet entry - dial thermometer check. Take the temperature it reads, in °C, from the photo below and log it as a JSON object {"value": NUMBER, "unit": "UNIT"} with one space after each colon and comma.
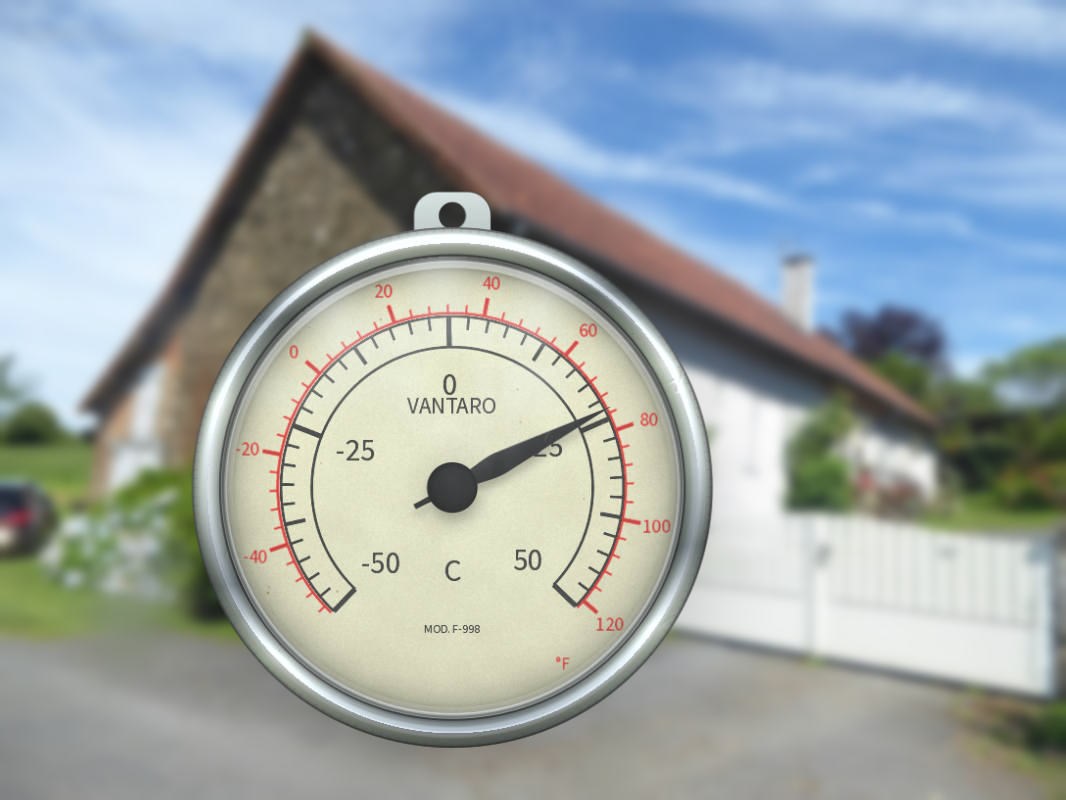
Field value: {"value": 23.75, "unit": "°C"}
